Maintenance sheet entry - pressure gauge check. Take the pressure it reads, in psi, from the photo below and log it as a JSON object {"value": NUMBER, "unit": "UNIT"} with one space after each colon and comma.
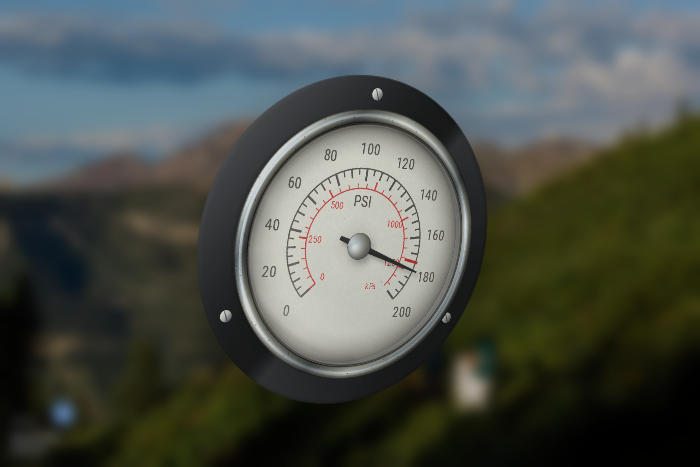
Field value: {"value": 180, "unit": "psi"}
